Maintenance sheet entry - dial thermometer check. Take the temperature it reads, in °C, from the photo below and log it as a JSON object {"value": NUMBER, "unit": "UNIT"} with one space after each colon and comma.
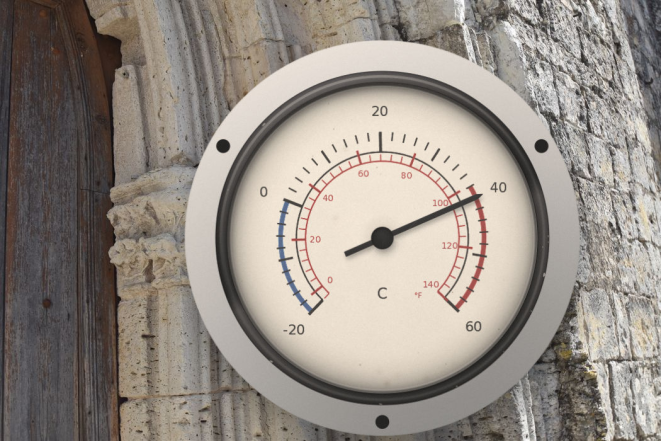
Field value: {"value": 40, "unit": "°C"}
